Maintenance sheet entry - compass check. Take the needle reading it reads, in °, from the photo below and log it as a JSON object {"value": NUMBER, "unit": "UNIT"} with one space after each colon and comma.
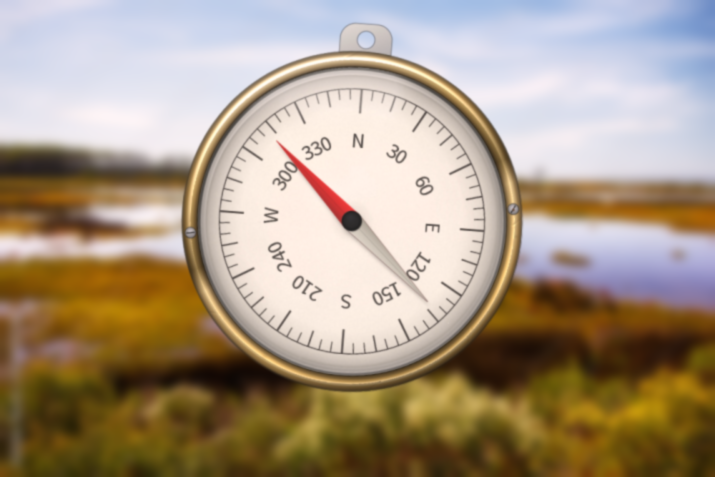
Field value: {"value": 312.5, "unit": "°"}
